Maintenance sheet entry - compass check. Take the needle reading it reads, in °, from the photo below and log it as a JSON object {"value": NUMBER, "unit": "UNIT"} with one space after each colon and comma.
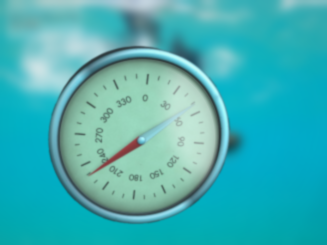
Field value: {"value": 230, "unit": "°"}
